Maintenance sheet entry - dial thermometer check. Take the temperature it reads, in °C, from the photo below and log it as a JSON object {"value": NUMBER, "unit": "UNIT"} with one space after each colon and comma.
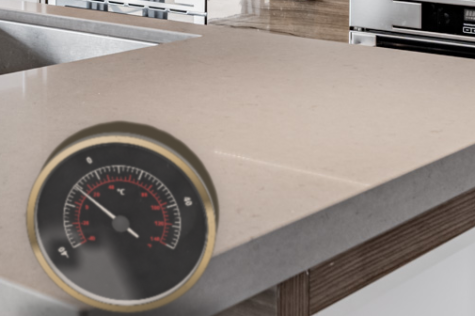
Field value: {"value": -10, "unit": "°C"}
